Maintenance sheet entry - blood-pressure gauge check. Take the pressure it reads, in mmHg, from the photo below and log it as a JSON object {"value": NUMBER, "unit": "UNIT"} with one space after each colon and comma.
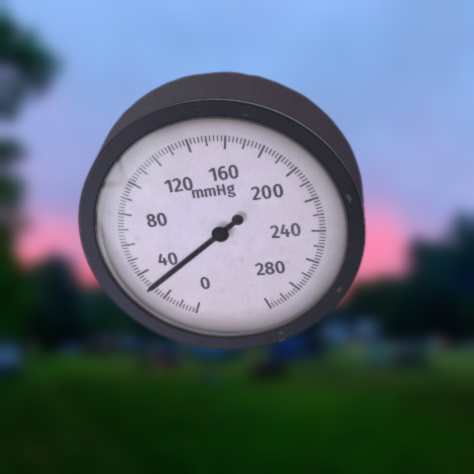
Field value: {"value": 30, "unit": "mmHg"}
